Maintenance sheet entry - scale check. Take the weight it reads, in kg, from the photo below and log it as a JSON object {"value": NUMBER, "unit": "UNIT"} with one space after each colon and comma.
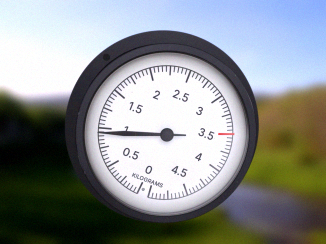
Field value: {"value": 0.95, "unit": "kg"}
